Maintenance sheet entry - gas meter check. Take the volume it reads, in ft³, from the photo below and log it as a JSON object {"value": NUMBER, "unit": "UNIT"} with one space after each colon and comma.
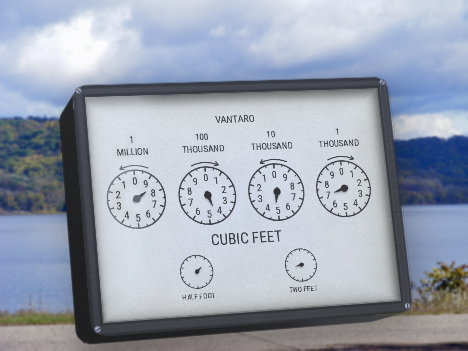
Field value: {"value": 844700, "unit": "ft³"}
